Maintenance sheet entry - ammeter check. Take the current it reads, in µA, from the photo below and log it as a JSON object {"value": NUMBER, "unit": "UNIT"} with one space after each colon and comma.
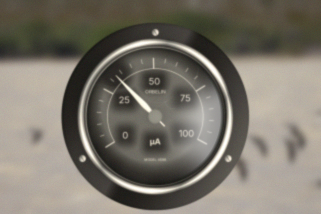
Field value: {"value": 32.5, "unit": "µA"}
